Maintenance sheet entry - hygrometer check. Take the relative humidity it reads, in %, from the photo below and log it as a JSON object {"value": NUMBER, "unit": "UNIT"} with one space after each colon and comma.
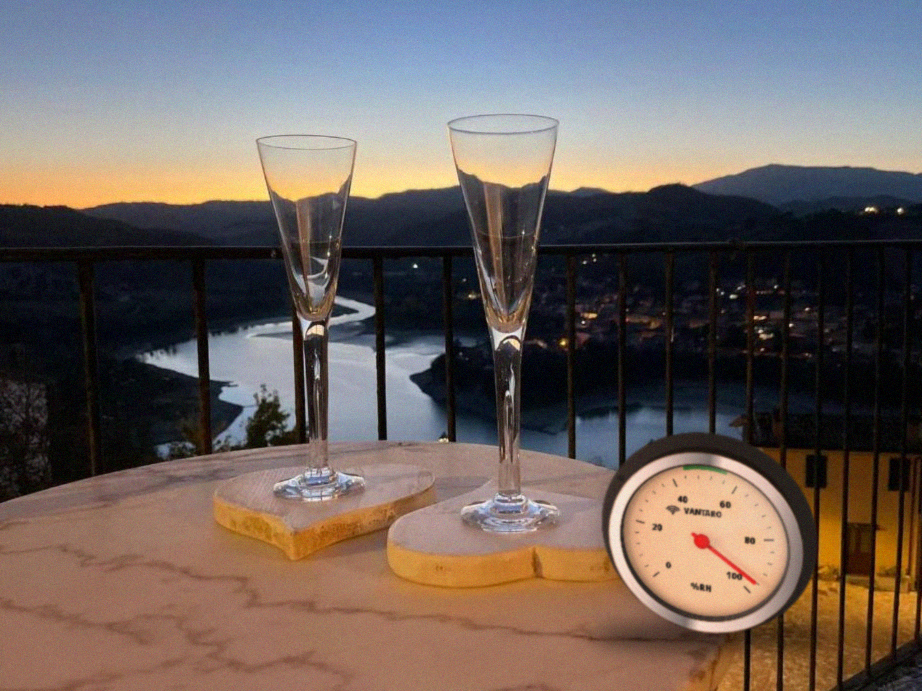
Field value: {"value": 96, "unit": "%"}
